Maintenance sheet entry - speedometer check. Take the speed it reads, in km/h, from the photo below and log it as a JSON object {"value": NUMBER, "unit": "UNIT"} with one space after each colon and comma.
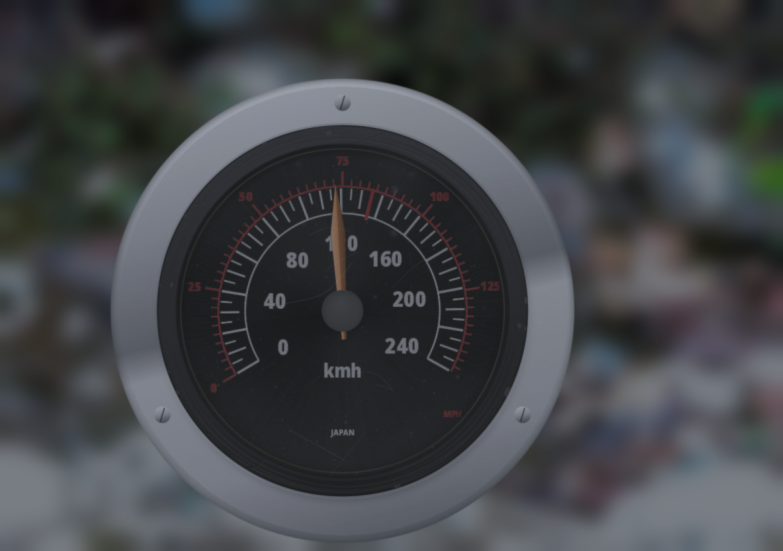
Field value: {"value": 117.5, "unit": "km/h"}
